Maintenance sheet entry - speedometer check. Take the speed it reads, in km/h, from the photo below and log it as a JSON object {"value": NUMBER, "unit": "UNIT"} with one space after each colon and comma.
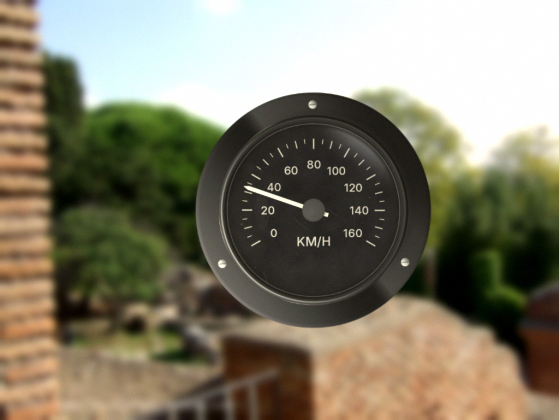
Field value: {"value": 32.5, "unit": "km/h"}
